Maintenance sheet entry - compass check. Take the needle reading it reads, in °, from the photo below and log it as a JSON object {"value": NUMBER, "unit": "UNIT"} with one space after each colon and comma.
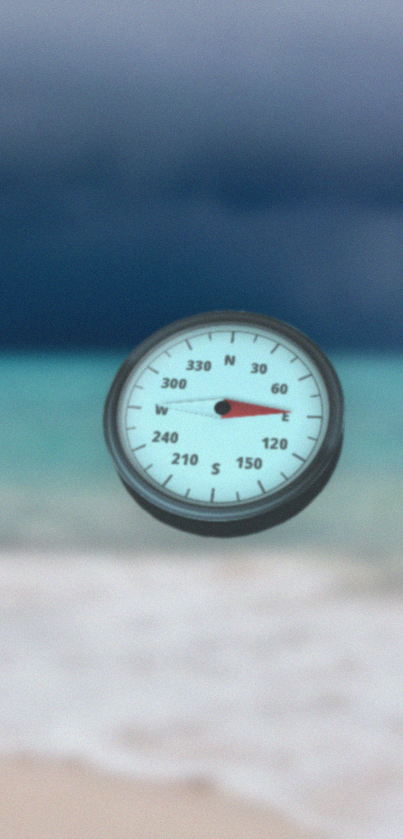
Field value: {"value": 90, "unit": "°"}
